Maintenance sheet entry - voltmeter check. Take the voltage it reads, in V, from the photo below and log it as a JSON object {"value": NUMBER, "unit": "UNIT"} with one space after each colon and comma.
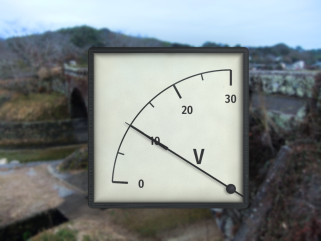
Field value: {"value": 10, "unit": "V"}
